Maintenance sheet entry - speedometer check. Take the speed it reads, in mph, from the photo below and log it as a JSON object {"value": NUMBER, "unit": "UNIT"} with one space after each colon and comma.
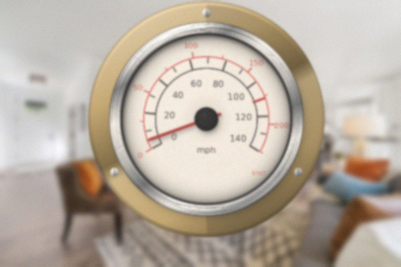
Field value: {"value": 5, "unit": "mph"}
